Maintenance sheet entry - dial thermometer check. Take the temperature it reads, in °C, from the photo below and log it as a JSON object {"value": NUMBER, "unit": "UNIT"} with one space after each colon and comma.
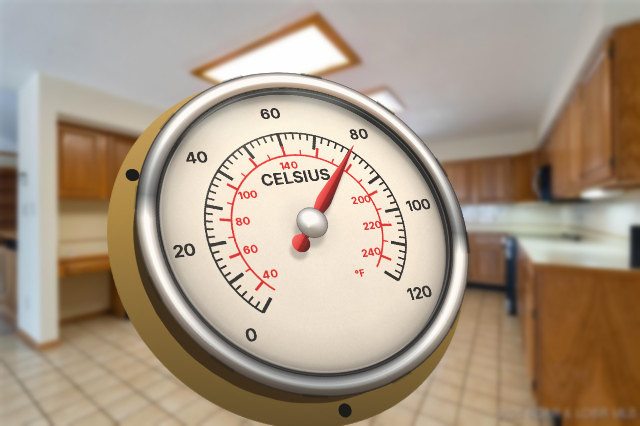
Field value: {"value": 80, "unit": "°C"}
